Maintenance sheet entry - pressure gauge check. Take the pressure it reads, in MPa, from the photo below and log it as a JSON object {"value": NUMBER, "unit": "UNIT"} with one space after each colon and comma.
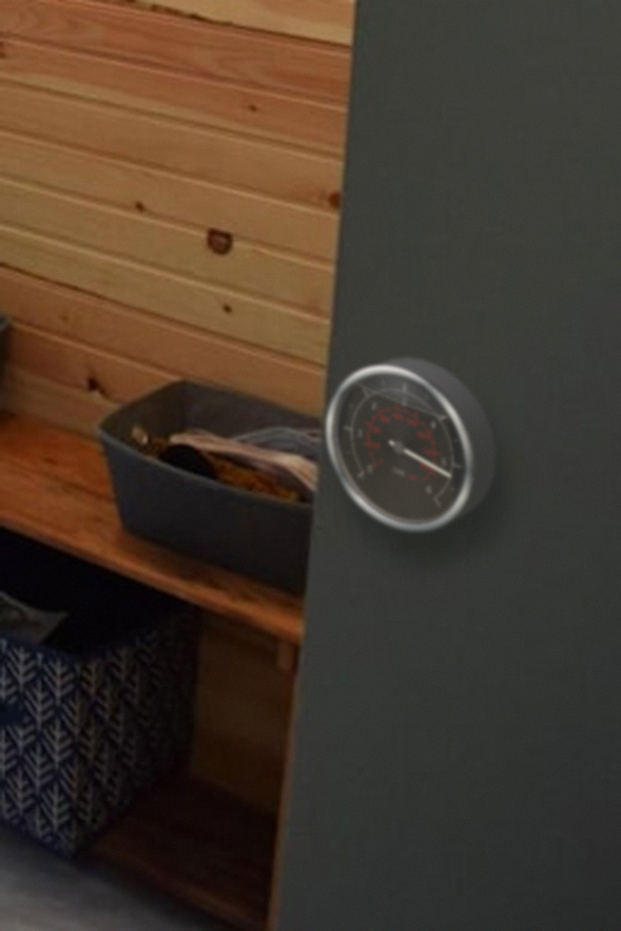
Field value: {"value": 5.25, "unit": "MPa"}
